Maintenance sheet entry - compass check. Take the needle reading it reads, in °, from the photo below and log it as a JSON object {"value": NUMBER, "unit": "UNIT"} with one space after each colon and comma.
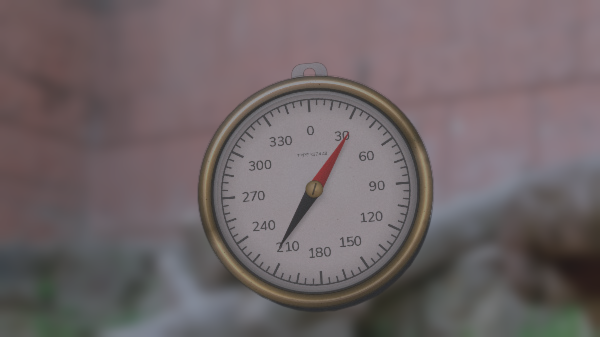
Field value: {"value": 35, "unit": "°"}
